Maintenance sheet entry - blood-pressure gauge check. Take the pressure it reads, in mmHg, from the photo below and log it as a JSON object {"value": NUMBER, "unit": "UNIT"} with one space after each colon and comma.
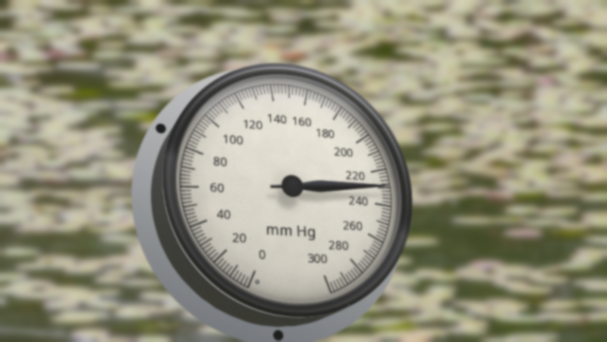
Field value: {"value": 230, "unit": "mmHg"}
